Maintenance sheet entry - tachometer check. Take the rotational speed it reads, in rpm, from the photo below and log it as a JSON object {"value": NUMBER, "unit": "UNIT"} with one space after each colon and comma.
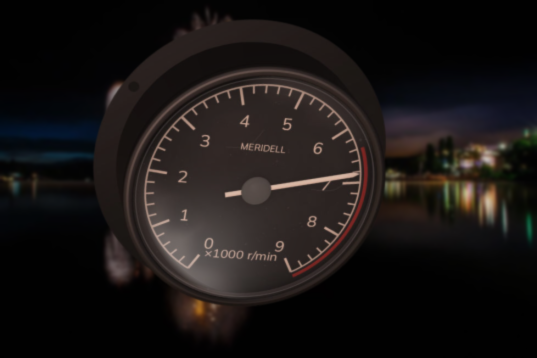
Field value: {"value": 6800, "unit": "rpm"}
